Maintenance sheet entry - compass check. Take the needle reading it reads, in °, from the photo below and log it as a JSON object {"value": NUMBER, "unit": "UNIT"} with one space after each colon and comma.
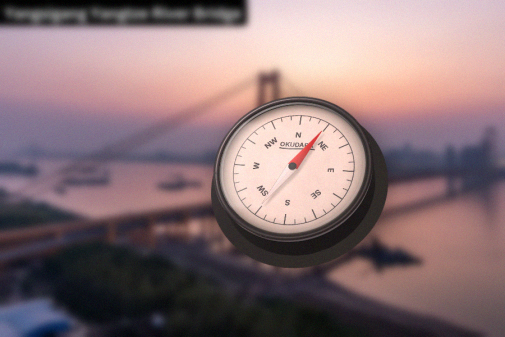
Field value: {"value": 30, "unit": "°"}
